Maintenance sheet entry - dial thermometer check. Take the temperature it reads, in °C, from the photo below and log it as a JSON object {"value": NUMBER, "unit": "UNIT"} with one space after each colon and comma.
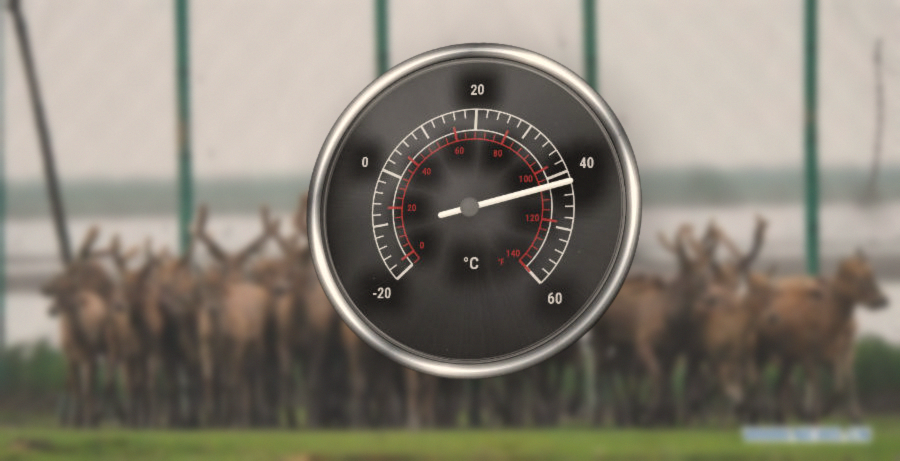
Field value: {"value": 42, "unit": "°C"}
